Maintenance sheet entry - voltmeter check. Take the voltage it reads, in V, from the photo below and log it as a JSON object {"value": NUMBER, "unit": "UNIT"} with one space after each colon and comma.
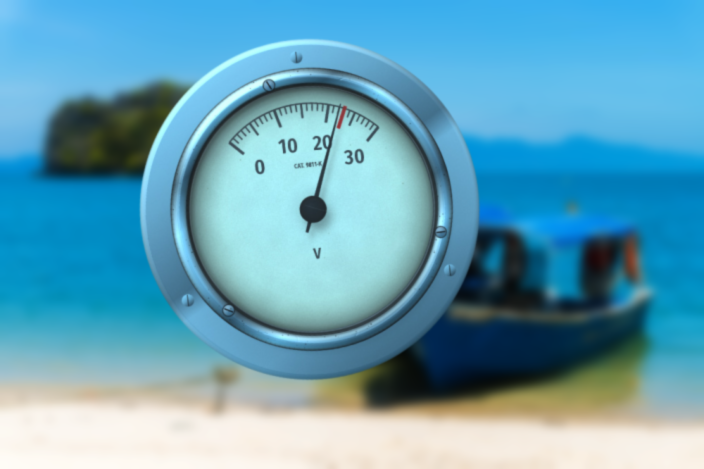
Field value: {"value": 22, "unit": "V"}
